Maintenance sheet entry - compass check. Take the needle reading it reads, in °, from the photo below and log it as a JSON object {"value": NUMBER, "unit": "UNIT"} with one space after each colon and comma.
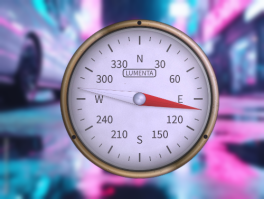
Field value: {"value": 100, "unit": "°"}
